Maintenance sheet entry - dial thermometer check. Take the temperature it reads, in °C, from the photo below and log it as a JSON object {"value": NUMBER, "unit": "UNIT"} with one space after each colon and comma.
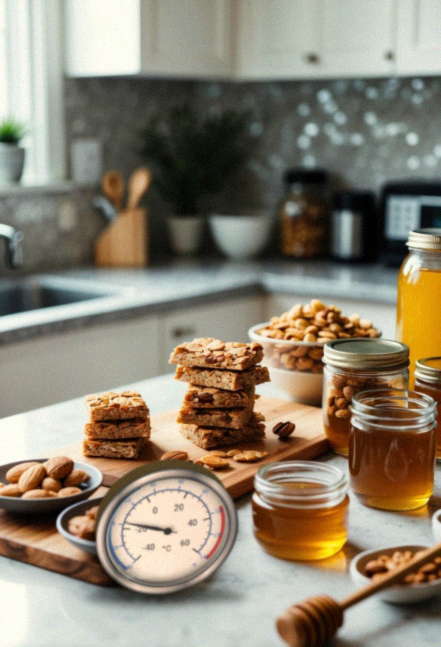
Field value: {"value": -16, "unit": "°C"}
